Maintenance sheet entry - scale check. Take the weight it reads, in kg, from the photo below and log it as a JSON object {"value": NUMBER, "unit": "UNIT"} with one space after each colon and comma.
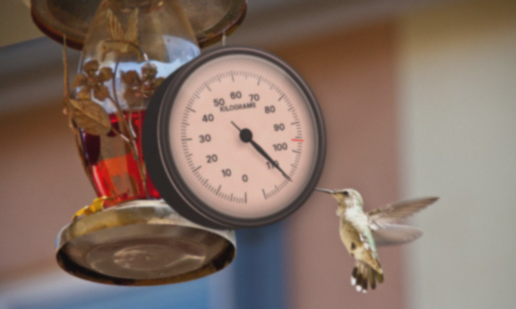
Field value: {"value": 110, "unit": "kg"}
